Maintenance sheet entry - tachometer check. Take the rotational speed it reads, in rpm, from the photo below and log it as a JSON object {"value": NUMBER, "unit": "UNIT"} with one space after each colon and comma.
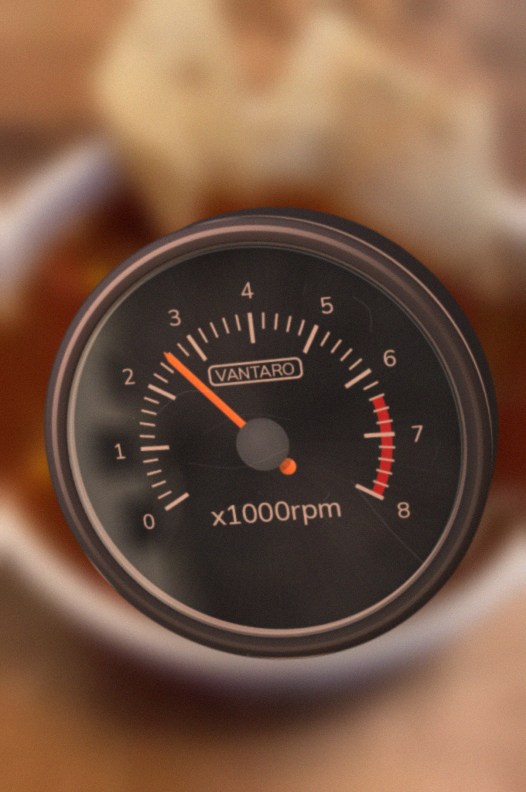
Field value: {"value": 2600, "unit": "rpm"}
